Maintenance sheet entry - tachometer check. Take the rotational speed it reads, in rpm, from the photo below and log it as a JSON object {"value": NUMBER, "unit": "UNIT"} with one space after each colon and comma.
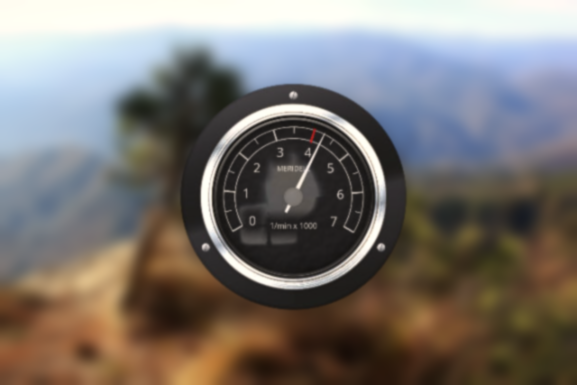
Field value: {"value": 4250, "unit": "rpm"}
